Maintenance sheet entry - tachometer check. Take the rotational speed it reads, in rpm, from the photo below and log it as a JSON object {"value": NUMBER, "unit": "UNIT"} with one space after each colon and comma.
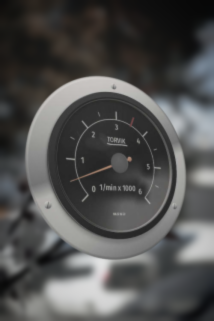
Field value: {"value": 500, "unit": "rpm"}
